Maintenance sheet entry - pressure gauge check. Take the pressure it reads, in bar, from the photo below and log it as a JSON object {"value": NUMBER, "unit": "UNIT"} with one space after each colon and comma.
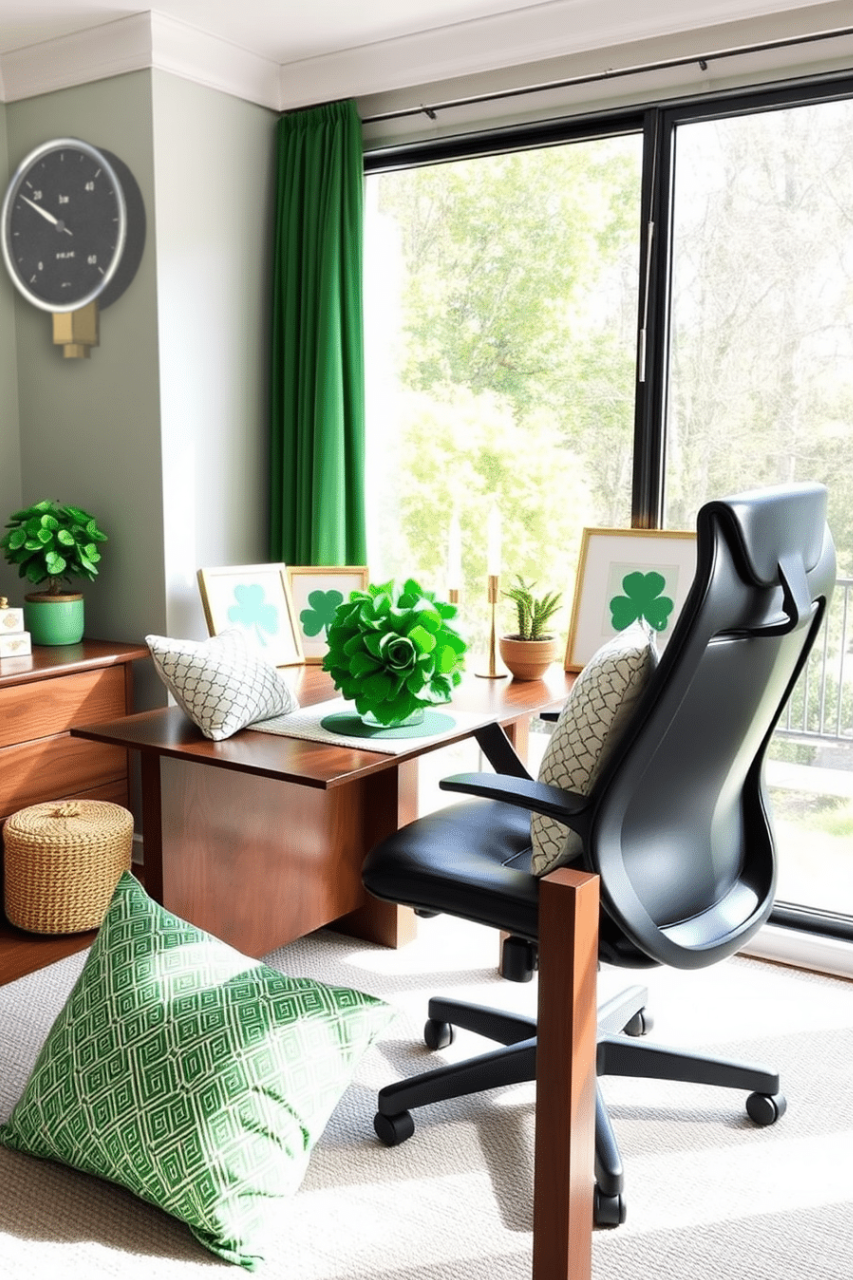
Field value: {"value": 17.5, "unit": "bar"}
